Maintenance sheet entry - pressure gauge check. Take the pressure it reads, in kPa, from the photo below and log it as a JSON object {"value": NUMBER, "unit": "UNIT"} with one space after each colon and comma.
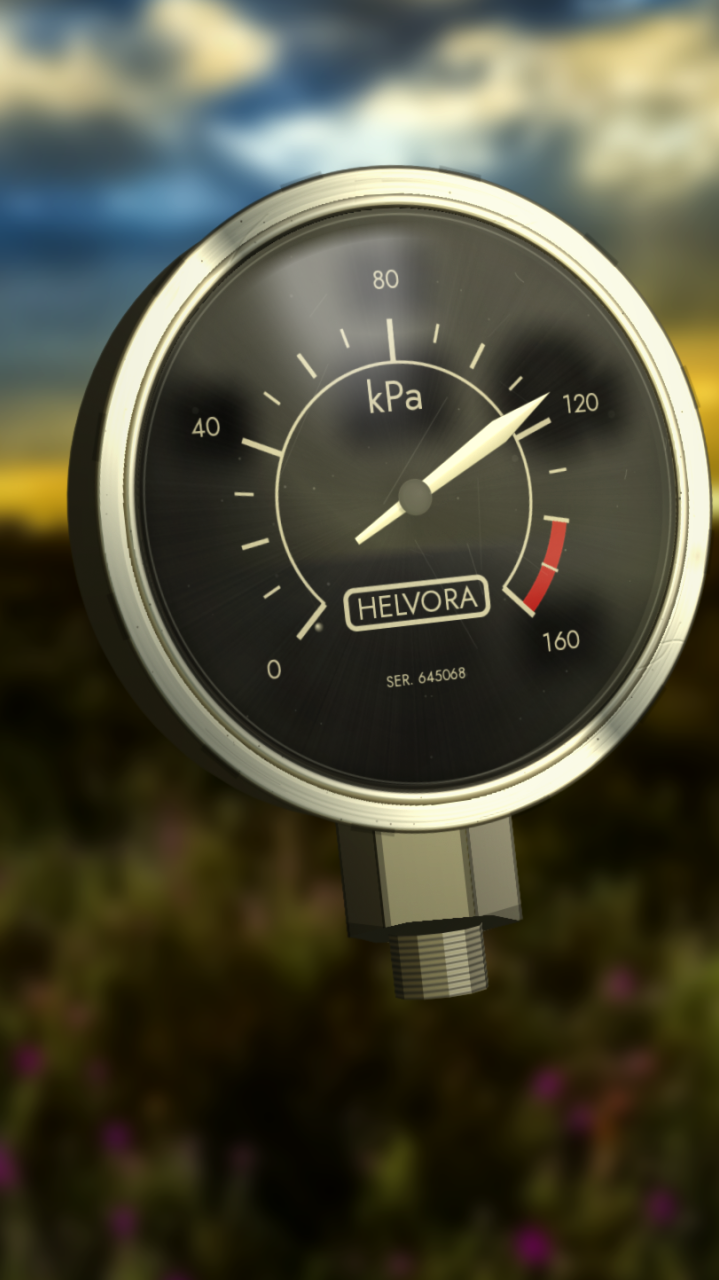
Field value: {"value": 115, "unit": "kPa"}
